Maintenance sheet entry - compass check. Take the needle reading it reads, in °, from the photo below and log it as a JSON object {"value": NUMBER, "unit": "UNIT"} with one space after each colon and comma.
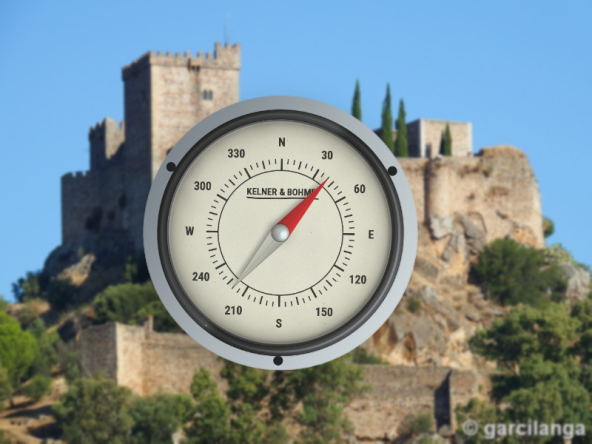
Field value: {"value": 40, "unit": "°"}
